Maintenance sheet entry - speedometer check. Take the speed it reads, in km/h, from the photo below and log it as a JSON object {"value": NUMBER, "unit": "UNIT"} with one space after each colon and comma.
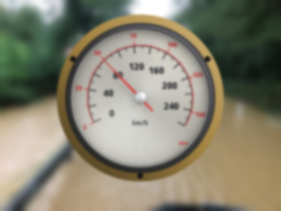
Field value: {"value": 80, "unit": "km/h"}
